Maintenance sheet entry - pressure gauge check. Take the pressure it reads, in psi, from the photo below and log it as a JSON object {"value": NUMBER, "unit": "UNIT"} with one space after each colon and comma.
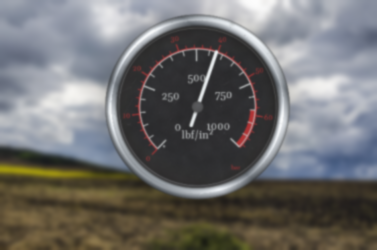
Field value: {"value": 575, "unit": "psi"}
